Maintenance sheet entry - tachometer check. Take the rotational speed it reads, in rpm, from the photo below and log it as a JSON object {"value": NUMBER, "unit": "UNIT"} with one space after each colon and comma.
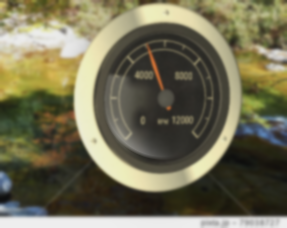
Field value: {"value": 5000, "unit": "rpm"}
